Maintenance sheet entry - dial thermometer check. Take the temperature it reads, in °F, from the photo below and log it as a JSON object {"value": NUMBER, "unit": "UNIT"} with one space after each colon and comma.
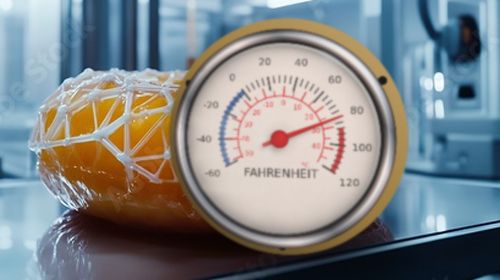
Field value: {"value": 80, "unit": "°F"}
